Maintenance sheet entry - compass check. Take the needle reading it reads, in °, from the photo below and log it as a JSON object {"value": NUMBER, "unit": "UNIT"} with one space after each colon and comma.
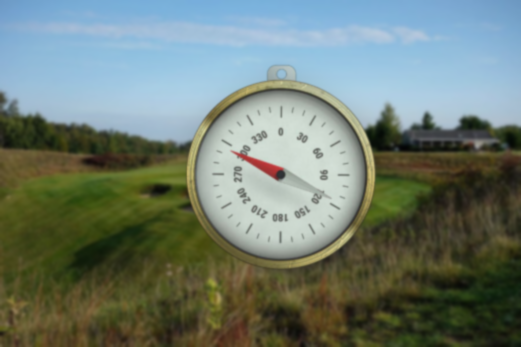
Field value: {"value": 295, "unit": "°"}
